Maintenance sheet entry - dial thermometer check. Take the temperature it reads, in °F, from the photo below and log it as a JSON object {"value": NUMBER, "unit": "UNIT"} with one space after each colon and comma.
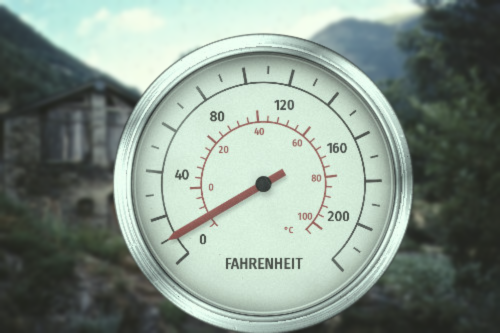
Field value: {"value": 10, "unit": "°F"}
